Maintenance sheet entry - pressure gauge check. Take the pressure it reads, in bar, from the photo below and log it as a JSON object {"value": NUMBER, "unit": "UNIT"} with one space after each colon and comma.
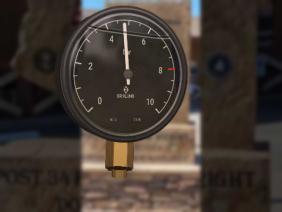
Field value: {"value": 4.75, "unit": "bar"}
